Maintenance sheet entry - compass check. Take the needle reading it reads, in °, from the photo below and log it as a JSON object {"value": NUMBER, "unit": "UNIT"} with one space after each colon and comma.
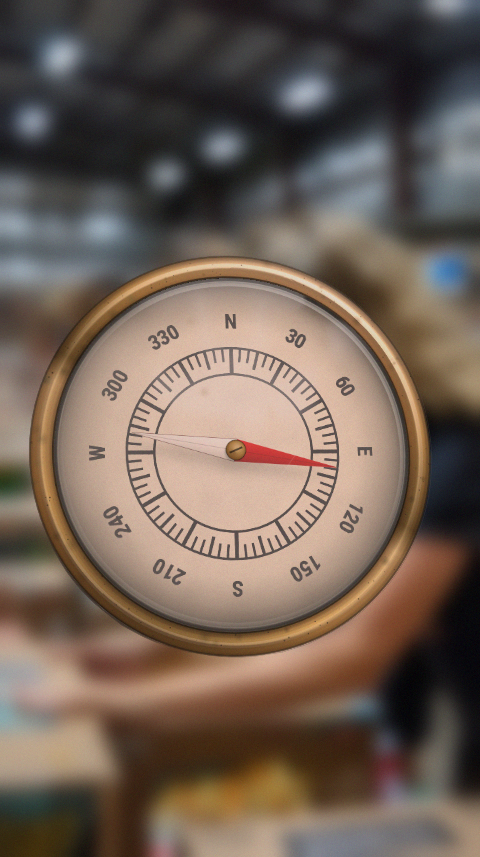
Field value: {"value": 100, "unit": "°"}
